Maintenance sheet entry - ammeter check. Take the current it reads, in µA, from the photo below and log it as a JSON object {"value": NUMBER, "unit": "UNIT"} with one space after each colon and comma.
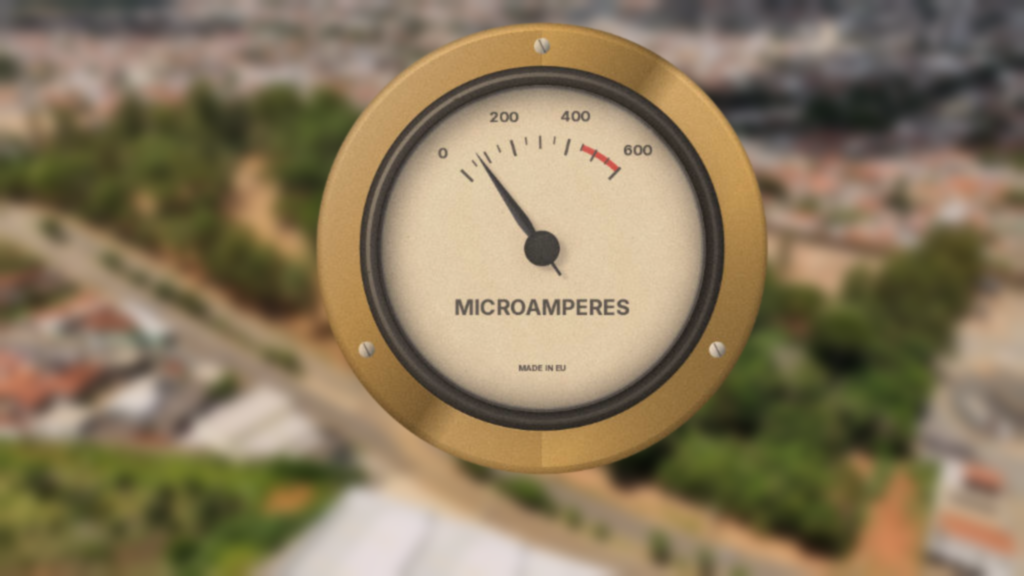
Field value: {"value": 75, "unit": "µA"}
